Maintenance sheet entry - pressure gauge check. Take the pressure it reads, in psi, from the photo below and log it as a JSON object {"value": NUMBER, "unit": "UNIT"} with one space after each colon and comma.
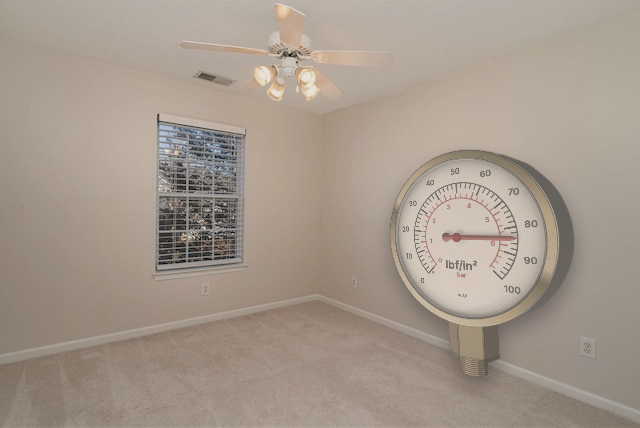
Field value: {"value": 84, "unit": "psi"}
